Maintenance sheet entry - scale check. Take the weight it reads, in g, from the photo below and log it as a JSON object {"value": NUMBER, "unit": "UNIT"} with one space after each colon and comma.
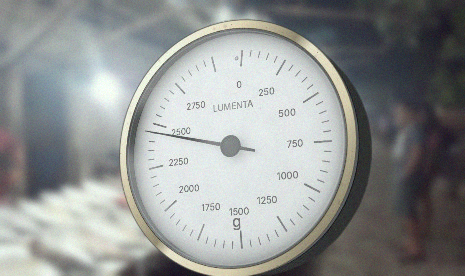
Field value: {"value": 2450, "unit": "g"}
